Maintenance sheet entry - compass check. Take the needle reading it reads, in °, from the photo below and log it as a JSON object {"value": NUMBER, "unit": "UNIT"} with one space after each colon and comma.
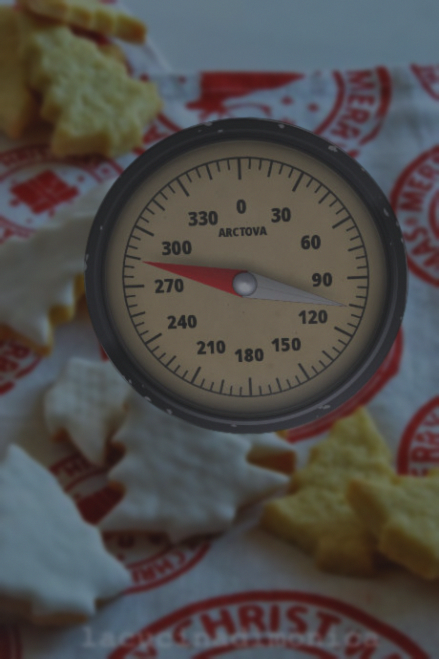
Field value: {"value": 285, "unit": "°"}
